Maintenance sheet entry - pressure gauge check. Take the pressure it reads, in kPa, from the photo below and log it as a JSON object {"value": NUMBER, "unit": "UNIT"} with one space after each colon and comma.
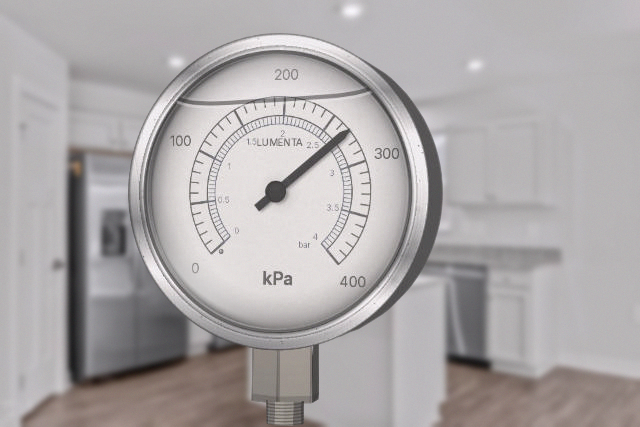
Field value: {"value": 270, "unit": "kPa"}
